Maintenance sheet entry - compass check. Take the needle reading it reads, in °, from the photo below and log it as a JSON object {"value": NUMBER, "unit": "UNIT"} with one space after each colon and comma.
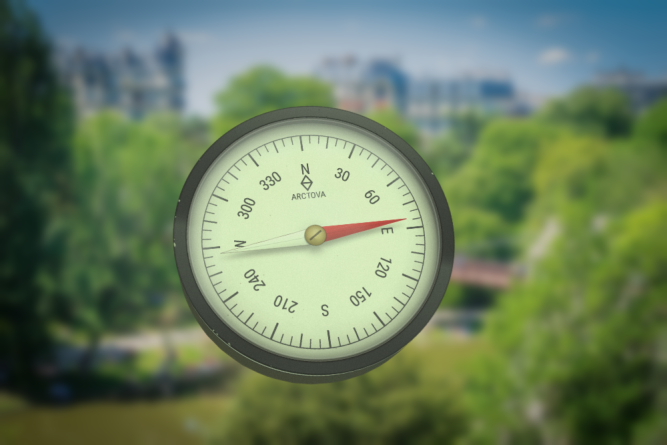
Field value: {"value": 85, "unit": "°"}
